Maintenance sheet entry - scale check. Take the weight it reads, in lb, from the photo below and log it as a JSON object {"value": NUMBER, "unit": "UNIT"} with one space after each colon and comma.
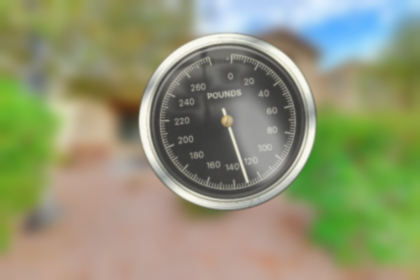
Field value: {"value": 130, "unit": "lb"}
